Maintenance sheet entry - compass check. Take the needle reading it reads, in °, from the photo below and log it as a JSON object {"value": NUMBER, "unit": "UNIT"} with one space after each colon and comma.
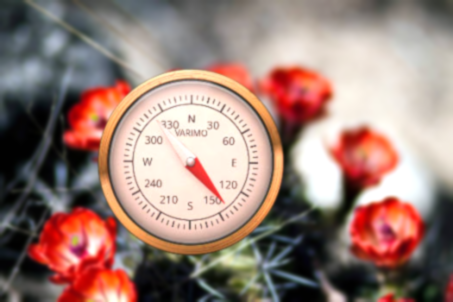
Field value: {"value": 140, "unit": "°"}
